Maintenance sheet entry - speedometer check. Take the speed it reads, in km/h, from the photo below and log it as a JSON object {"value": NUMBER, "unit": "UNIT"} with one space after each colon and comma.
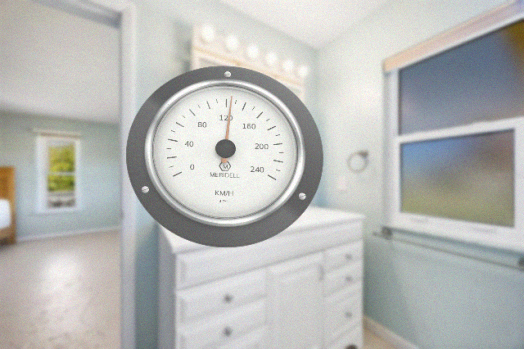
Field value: {"value": 125, "unit": "km/h"}
